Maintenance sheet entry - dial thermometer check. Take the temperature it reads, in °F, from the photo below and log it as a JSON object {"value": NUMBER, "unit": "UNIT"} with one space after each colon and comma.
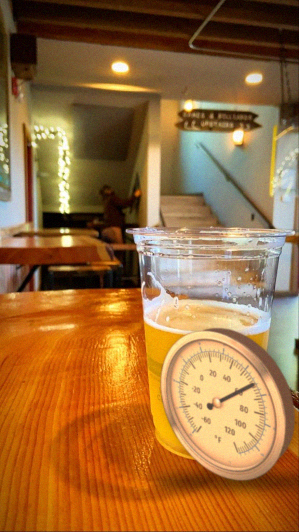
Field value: {"value": 60, "unit": "°F"}
